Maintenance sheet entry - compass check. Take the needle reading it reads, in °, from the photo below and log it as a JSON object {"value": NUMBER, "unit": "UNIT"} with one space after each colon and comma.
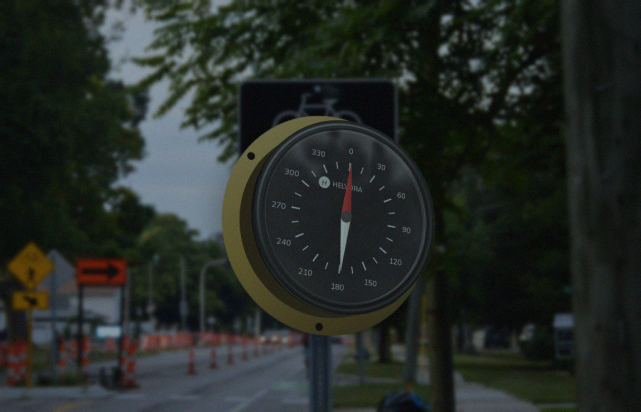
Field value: {"value": 0, "unit": "°"}
